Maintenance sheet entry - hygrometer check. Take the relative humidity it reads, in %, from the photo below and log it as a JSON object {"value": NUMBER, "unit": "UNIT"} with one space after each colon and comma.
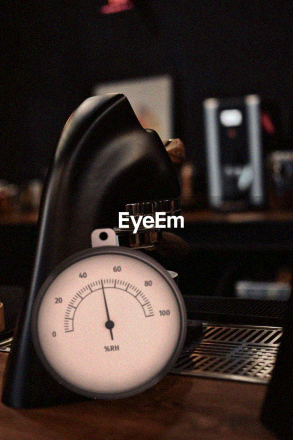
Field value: {"value": 50, "unit": "%"}
